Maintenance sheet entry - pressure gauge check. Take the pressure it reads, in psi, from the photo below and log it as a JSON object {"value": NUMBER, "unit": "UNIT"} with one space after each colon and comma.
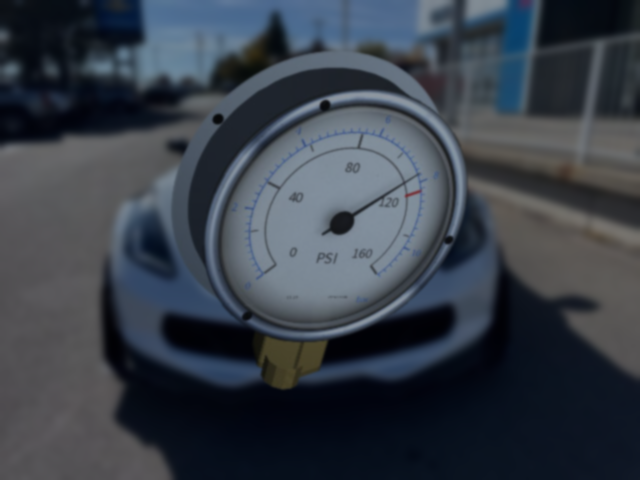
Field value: {"value": 110, "unit": "psi"}
